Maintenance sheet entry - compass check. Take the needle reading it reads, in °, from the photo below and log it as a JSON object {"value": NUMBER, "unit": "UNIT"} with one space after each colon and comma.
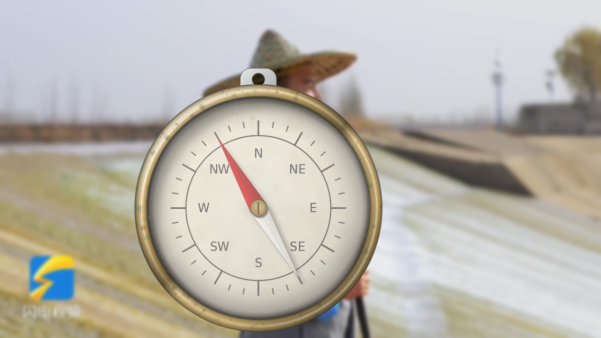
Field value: {"value": 330, "unit": "°"}
